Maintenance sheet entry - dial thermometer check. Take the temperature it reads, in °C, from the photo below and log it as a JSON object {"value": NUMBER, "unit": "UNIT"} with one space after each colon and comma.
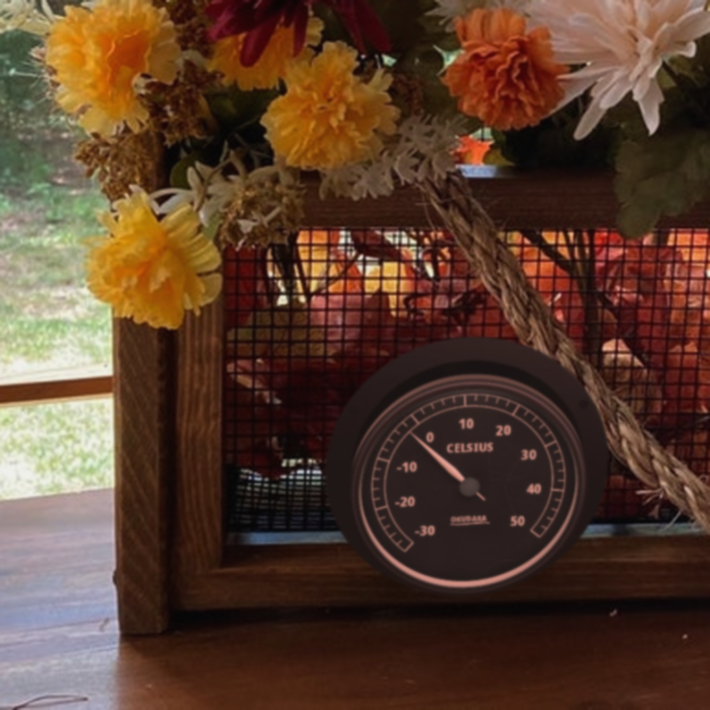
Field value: {"value": -2, "unit": "°C"}
